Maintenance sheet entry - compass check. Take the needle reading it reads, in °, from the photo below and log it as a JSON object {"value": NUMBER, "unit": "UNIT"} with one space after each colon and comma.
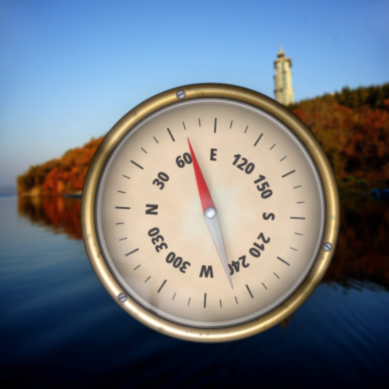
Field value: {"value": 70, "unit": "°"}
